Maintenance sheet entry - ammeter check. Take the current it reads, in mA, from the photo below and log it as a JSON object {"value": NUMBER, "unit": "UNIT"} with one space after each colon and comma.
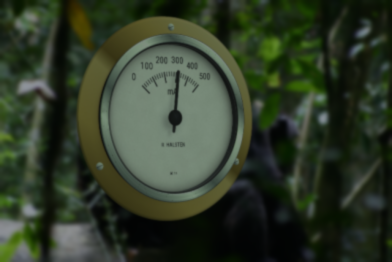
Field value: {"value": 300, "unit": "mA"}
